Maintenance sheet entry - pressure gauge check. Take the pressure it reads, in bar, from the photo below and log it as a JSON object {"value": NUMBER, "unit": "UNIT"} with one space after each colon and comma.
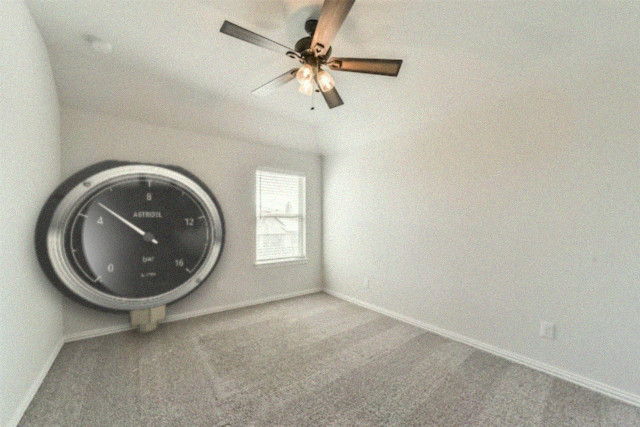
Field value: {"value": 5, "unit": "bar"}
